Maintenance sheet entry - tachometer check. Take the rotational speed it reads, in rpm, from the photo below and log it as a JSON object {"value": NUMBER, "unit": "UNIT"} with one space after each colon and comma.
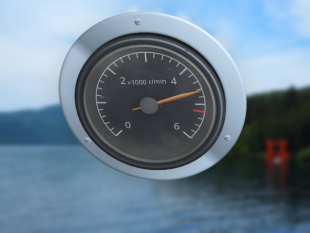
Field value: {"value": 4600, "unit": "rpm"}
